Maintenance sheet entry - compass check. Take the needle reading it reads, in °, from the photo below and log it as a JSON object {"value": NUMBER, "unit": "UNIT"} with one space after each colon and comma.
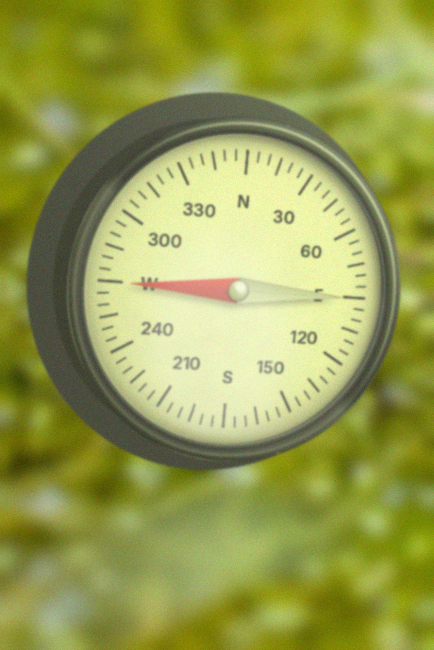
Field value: {"value": 270, "unit": "°"}
